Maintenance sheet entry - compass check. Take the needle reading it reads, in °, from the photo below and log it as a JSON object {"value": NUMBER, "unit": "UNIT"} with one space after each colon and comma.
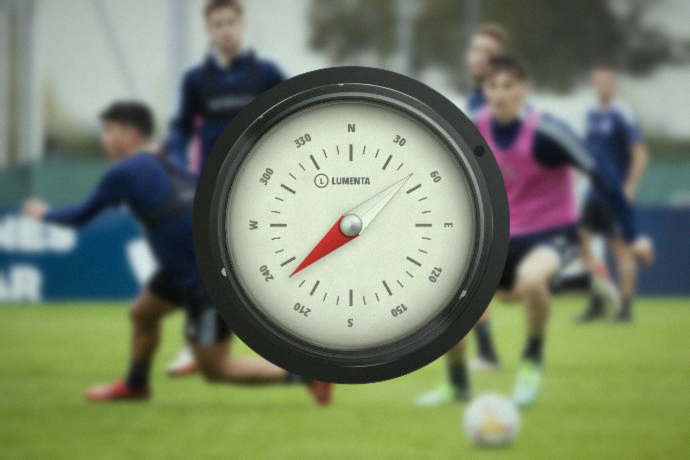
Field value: {"value": 230, "unit": "°"}
